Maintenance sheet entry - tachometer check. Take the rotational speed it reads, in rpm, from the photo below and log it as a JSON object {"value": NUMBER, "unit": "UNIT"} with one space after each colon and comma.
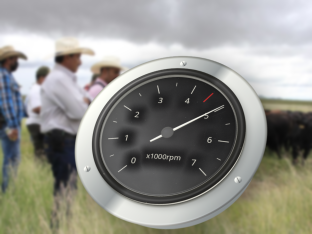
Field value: {"value": 5000, "unit": "rpm"}
